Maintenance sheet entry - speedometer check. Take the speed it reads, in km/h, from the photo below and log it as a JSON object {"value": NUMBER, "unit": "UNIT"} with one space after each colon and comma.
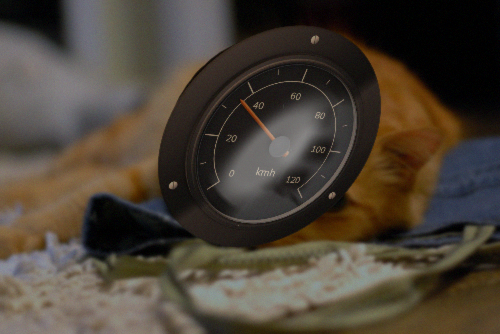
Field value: {"value": 35, "unit": "km/h"}
